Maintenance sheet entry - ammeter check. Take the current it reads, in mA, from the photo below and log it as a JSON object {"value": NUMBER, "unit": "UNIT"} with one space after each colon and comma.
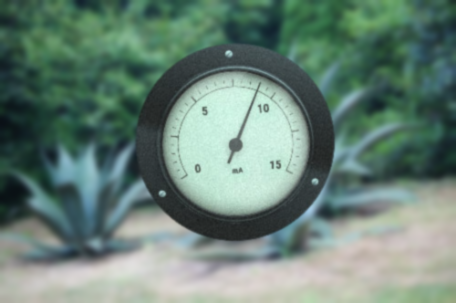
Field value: {"value": 9, "unit": "mA"}
